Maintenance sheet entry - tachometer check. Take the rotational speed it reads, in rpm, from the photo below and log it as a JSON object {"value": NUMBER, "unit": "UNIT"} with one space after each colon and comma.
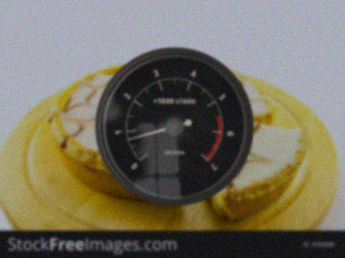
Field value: {"value": 750, "unit": "rpm"}
